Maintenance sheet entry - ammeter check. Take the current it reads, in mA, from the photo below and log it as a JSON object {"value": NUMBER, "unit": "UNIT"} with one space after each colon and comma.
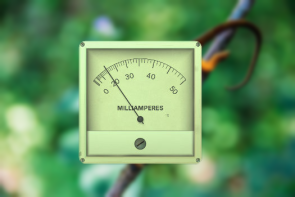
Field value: {"value": 20, "unit": "mA"}
